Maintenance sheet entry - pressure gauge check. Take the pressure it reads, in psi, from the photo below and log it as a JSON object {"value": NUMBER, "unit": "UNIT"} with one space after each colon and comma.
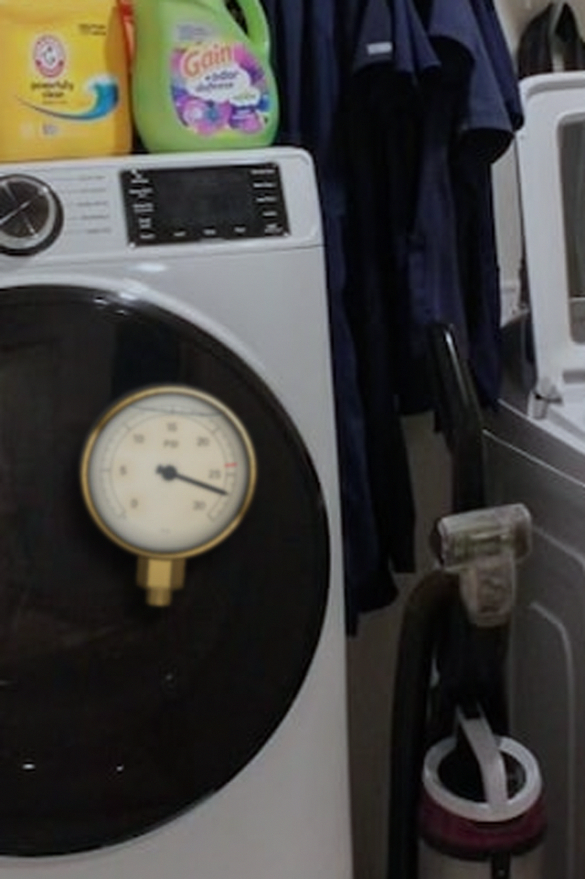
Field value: {"value": 27, "unit": "psi"}
